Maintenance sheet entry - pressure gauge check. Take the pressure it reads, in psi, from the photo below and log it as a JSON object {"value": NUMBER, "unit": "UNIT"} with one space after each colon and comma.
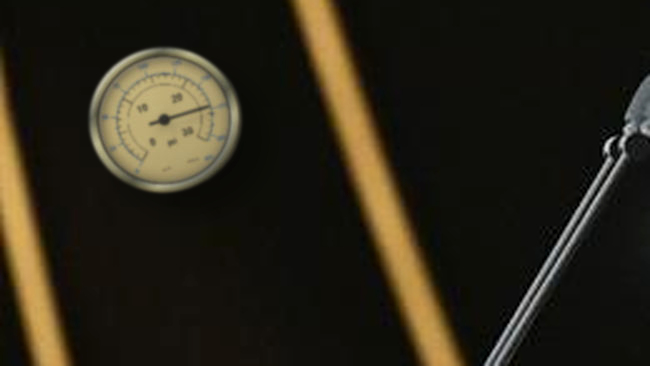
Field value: {"value": 25, "unit": "psi"}
